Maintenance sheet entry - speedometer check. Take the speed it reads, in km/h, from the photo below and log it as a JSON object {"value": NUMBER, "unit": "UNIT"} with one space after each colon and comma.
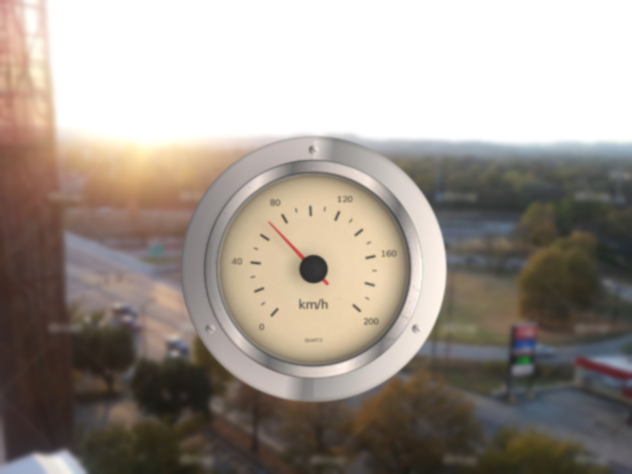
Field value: {"value": 70, "unit": "km/h"}
